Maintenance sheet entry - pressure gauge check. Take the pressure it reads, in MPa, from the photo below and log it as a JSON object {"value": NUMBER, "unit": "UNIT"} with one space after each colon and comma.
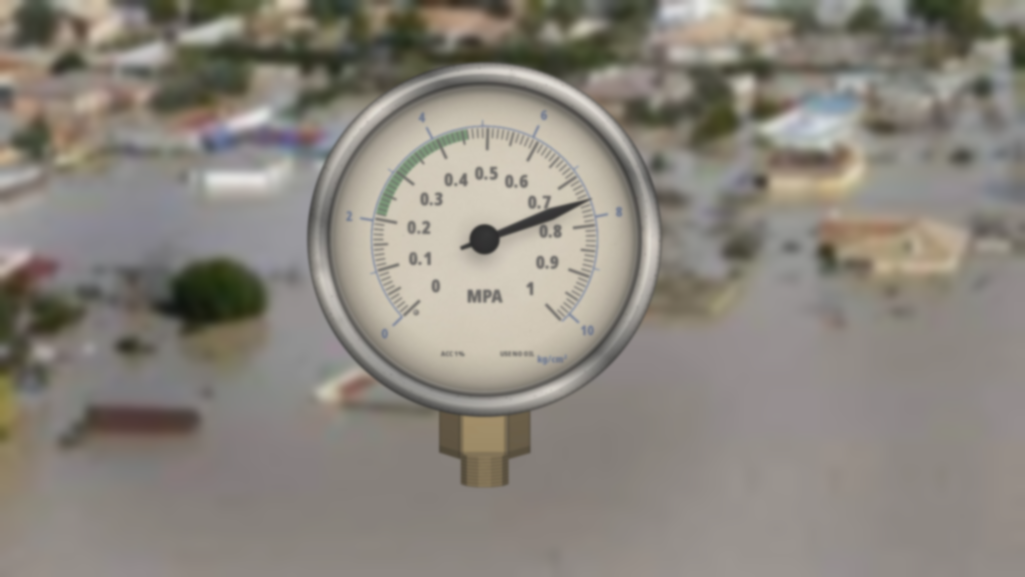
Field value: {"value": 0.75, "unit": "MPa"}
